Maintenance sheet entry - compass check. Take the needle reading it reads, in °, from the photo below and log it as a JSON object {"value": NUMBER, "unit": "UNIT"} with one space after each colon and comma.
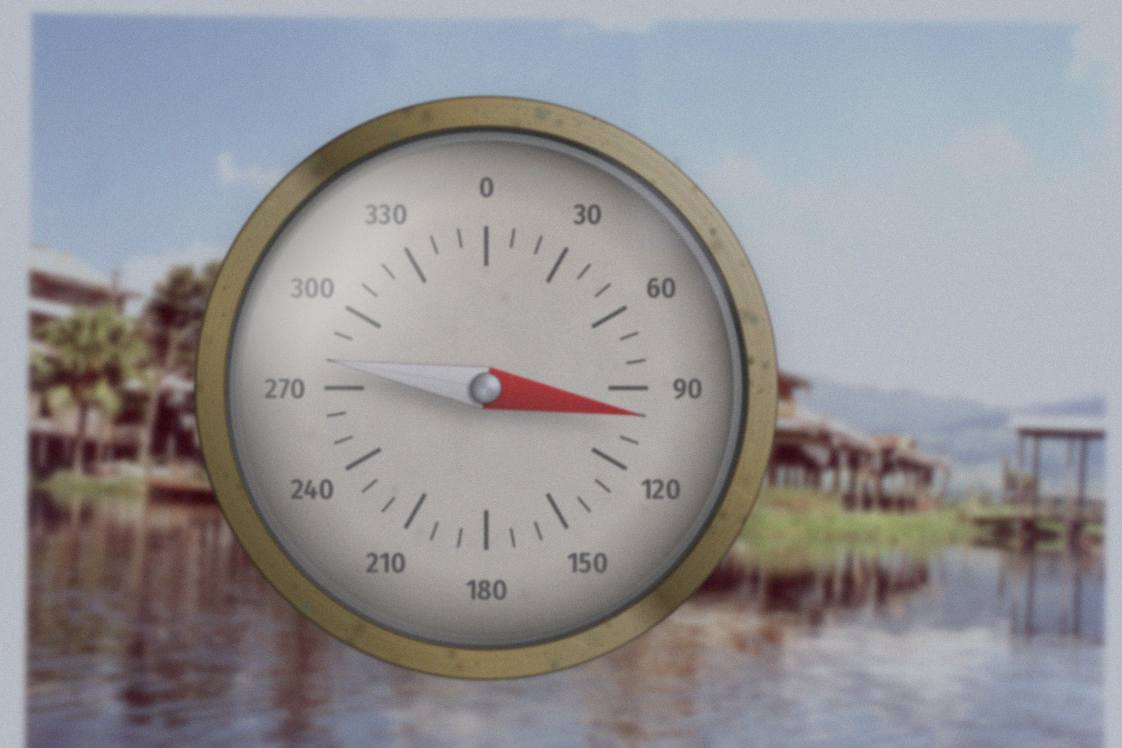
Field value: {"value": 100, "unit": "°"}
